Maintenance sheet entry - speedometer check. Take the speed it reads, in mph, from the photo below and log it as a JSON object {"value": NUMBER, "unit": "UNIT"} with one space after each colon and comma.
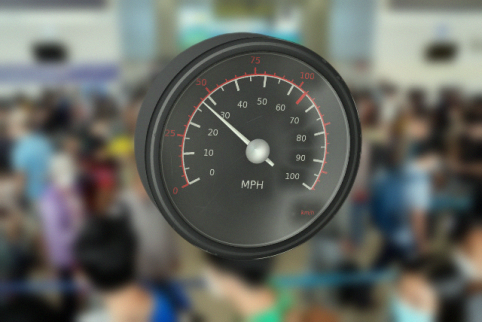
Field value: {"value": 27.5, "unit": "mph"}
